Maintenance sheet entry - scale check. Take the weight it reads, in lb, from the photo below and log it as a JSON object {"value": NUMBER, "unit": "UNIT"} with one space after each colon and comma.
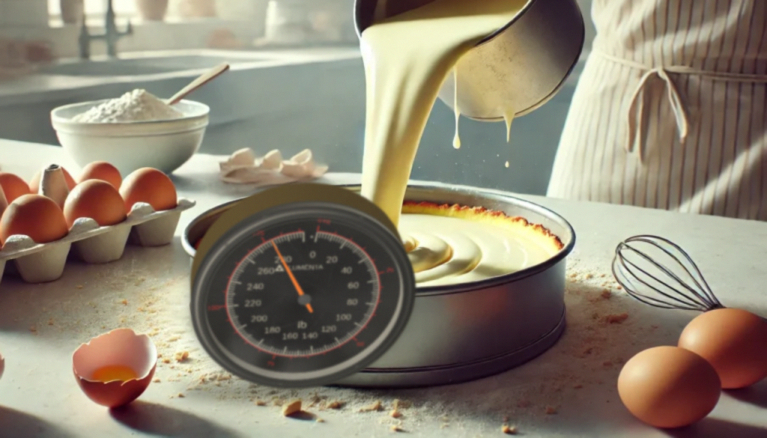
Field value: {"value": 280, "unit": "lb"}
